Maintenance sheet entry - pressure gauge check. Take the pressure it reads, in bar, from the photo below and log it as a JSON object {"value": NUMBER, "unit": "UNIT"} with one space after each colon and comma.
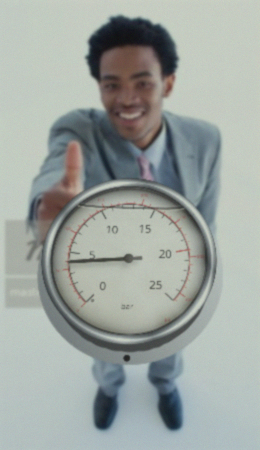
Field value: {"value": 4, "unit": "bar"}
